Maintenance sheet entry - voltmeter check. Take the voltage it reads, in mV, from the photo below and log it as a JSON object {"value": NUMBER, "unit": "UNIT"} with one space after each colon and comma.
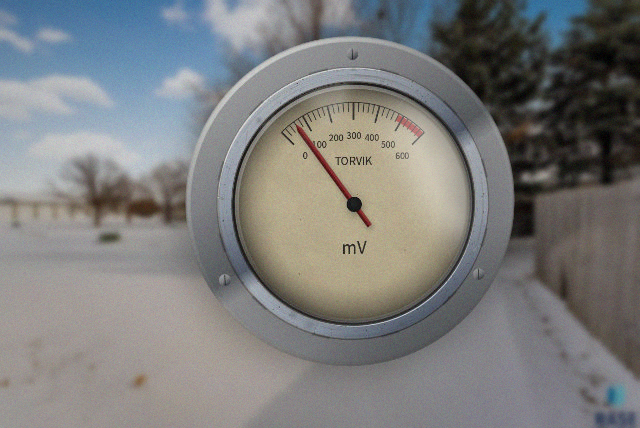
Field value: {"value": 60, "unit": "mV"}
